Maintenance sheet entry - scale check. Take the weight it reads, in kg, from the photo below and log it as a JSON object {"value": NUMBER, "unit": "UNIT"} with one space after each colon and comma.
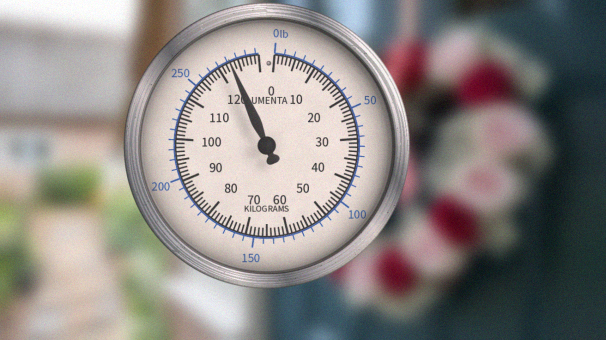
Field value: {"value": 123, "unit": "kg"}
